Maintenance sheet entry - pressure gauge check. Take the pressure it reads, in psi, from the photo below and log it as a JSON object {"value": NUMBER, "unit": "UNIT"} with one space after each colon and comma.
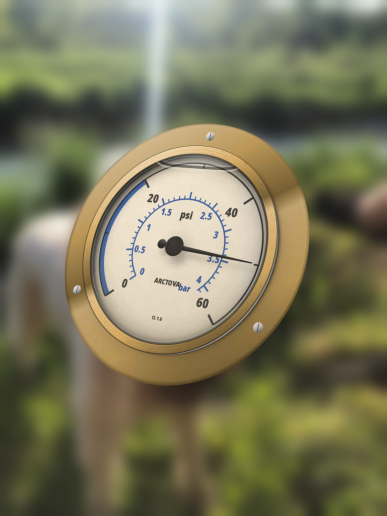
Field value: {"value": 50, "unit": "psi"}
